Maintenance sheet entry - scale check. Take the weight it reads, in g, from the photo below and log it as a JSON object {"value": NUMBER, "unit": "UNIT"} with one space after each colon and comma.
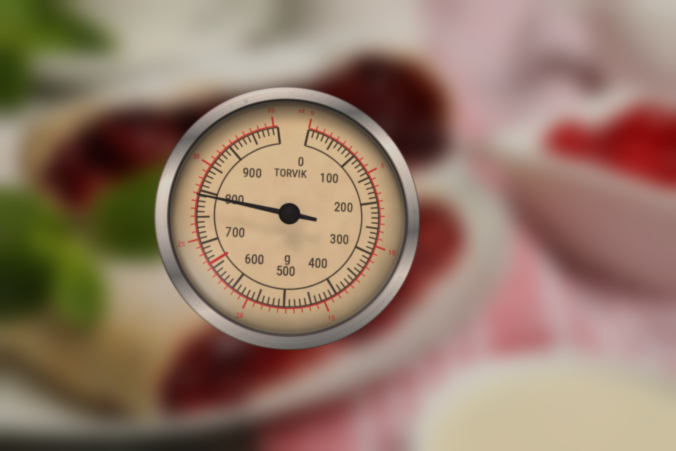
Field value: {"value": 790, "unit": "g"}
